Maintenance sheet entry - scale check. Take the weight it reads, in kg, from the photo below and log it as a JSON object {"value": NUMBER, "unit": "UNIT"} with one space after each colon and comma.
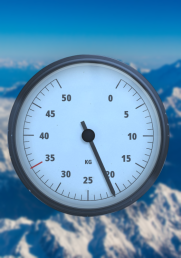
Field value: {"value": 21, "unit": "kg"}
